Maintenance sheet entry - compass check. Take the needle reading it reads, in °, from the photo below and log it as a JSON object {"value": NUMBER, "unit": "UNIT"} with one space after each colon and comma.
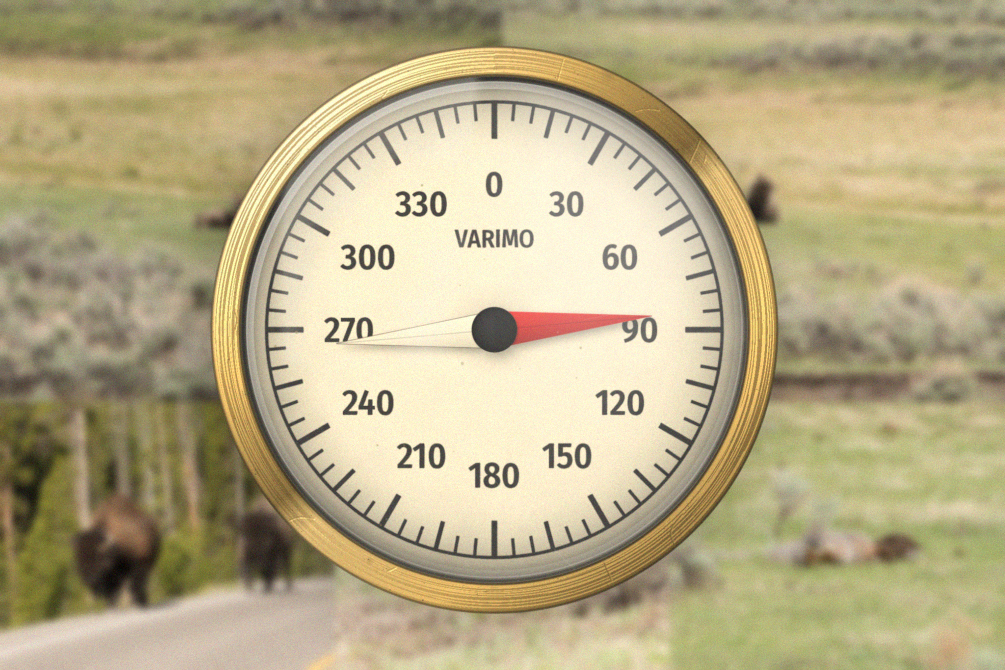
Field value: {"value": 85, "unit": "°"}
